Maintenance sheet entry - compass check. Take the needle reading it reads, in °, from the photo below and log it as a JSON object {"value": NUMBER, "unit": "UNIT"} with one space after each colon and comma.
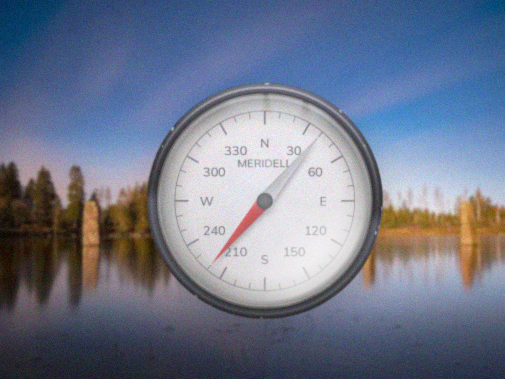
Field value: {"value": 220, "unit": "°"}
